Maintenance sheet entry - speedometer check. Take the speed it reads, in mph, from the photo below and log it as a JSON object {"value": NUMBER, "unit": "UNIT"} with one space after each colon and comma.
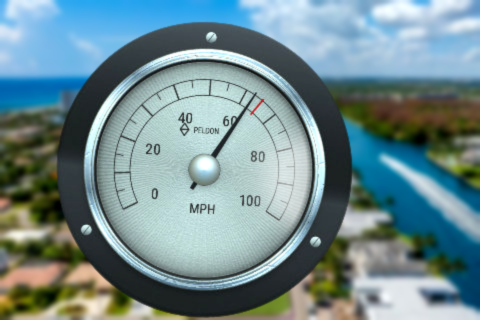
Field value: {"value": 62.5, "unit": "mph"}
